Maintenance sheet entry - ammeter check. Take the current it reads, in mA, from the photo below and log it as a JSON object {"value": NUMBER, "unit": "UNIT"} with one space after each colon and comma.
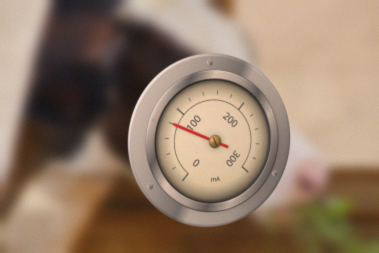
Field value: {"value": 80, "unit": "mA"}
